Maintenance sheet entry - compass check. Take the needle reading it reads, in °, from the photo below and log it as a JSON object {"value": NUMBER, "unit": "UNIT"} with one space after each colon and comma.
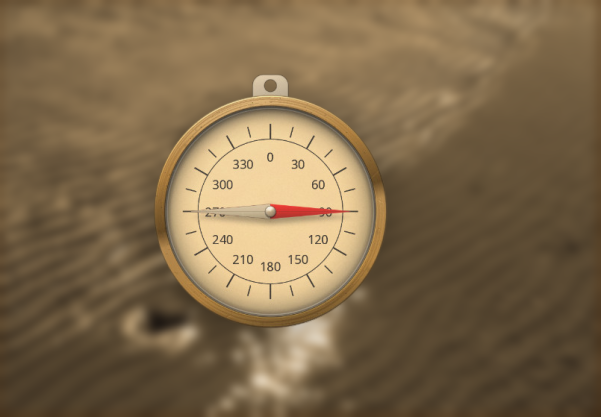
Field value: {"value": 90, "unit": "°"}
